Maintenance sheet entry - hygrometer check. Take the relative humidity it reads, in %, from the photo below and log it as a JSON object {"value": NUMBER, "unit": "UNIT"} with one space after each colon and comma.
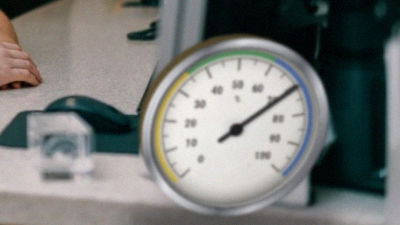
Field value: {"value": 70, "unit": "%"}
